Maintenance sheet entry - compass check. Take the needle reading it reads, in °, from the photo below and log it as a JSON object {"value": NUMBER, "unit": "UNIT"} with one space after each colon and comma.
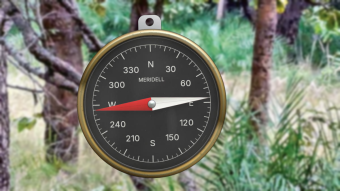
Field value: {"value": 265, "unit": "°"}
